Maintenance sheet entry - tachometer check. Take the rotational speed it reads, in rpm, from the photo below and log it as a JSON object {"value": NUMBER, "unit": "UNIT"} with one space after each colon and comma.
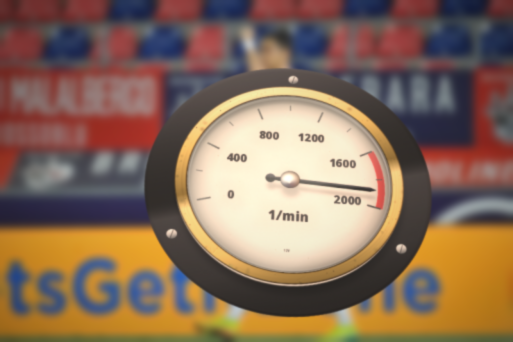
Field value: {"value": 1900, "unit": "rpm"}
